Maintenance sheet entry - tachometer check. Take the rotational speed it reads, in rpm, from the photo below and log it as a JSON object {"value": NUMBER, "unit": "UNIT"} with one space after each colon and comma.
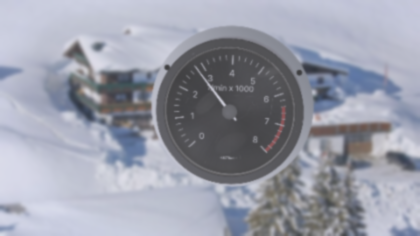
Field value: {"value": 2800, "unit": "rpm"}
